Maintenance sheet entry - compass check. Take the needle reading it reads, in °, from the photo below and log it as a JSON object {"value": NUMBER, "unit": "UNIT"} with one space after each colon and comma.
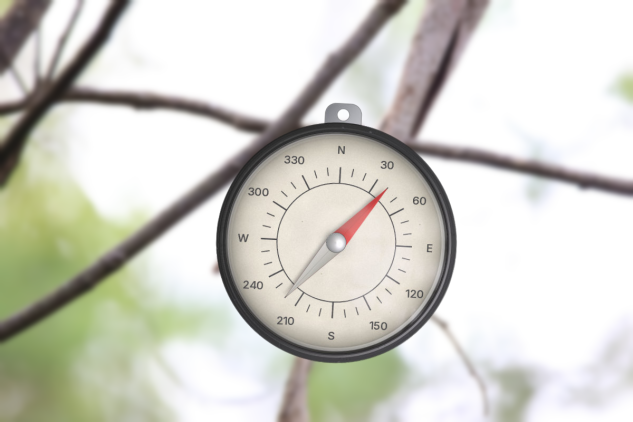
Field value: {"value": 40, "unit": "°"}
